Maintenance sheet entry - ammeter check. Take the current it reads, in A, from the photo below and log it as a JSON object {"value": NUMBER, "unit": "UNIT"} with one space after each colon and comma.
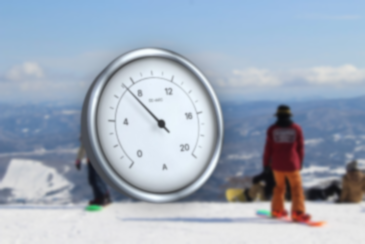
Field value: {"value": 7, "unit": "A"}
